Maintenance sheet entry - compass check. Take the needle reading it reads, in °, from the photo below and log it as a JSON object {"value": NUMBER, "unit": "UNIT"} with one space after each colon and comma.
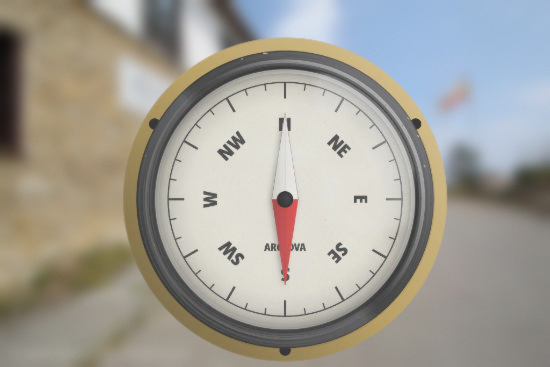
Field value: {"value": 180, "unit": "°"}
